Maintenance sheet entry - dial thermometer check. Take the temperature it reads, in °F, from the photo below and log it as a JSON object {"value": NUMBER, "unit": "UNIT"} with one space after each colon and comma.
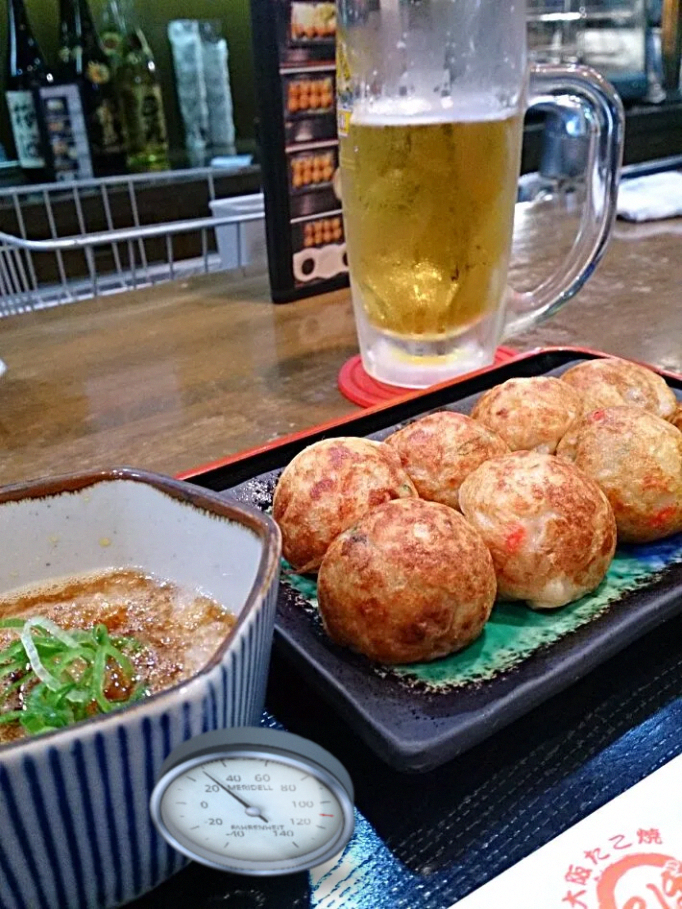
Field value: {"value": 30, "unit": "°F"}
